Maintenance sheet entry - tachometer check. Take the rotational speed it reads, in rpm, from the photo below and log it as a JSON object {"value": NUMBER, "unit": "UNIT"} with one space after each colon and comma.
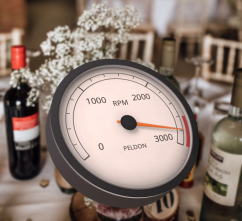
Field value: {"value": 2800, "unit": "rpm"}
